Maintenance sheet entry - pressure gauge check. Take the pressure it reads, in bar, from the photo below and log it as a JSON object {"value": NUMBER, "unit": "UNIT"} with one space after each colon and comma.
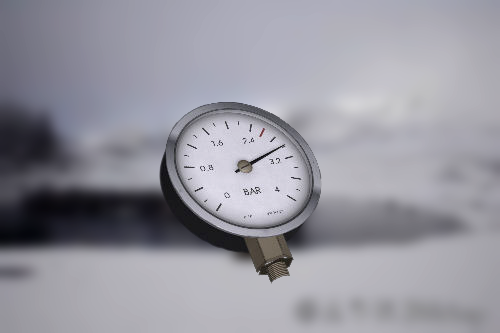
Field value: {"value": 3, "unit": "bar"}
